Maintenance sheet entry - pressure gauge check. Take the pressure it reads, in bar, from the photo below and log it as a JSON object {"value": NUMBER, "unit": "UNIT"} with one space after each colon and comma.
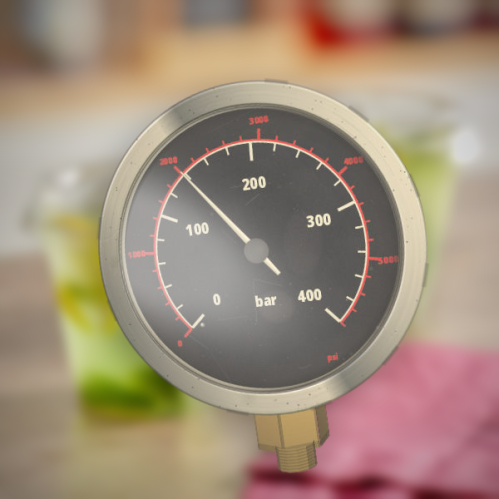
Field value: {"value": 140, "unit": "bar"}
